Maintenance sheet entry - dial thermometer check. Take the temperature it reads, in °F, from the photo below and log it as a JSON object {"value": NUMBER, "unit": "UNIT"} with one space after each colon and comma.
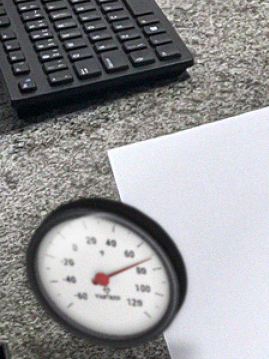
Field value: {"value": 70, "unit": "°F"}
